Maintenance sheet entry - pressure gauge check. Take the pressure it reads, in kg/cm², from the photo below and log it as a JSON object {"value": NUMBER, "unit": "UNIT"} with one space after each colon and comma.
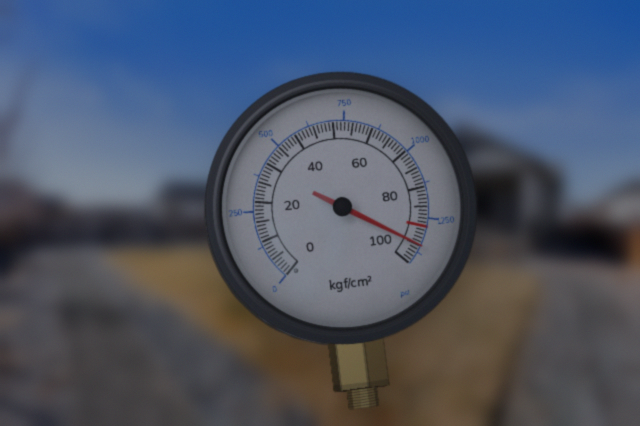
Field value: {"value": 95, "unit": "kg/cm²"}
